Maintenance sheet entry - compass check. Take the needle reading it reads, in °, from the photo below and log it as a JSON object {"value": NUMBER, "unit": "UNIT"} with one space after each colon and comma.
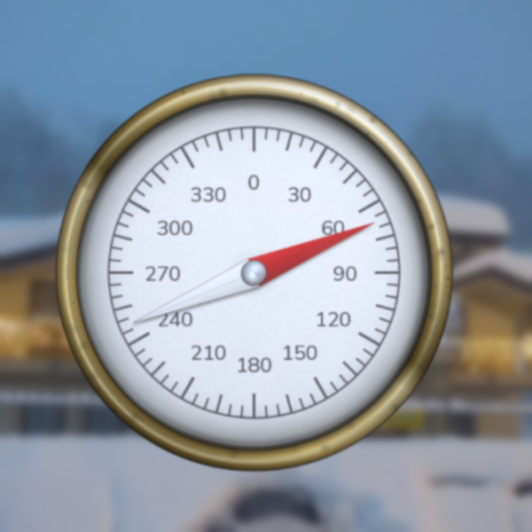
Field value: {"value": 67.5, "unit": "°"}
